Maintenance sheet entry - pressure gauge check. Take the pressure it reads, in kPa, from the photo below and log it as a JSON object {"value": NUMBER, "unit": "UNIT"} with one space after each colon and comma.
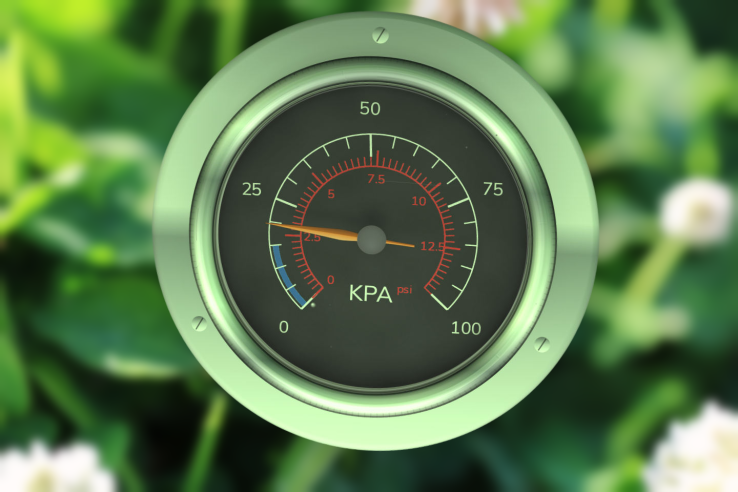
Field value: {"value": 20, "unit": "kPa"}
